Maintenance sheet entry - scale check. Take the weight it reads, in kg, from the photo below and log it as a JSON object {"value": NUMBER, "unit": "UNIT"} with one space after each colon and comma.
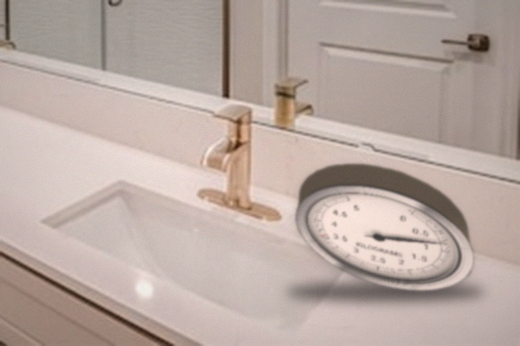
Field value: {"value": 0.75, "unit": "kg"}
